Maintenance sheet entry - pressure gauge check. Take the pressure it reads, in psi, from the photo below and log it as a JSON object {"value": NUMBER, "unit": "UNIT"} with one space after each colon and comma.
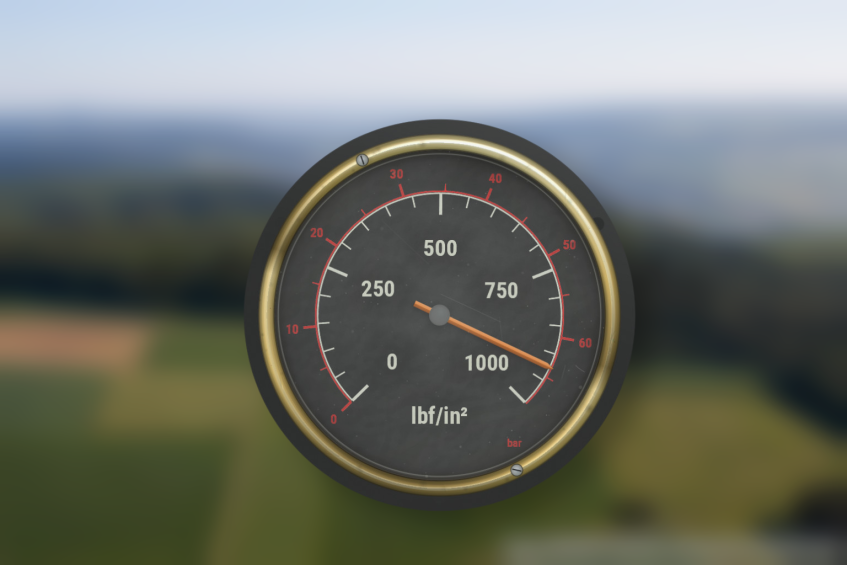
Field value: {"value": 925, "unit": "psi"}
